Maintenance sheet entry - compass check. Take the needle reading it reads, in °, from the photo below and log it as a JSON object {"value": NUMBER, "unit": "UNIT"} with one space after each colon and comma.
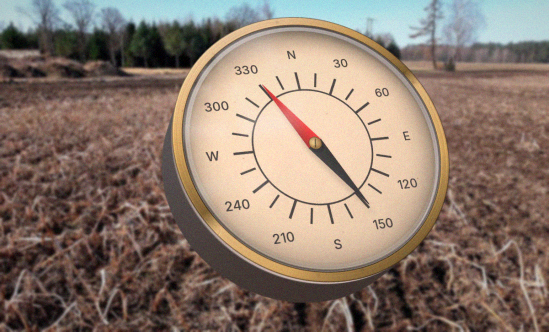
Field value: {"value": 330, "unit": "°"}
